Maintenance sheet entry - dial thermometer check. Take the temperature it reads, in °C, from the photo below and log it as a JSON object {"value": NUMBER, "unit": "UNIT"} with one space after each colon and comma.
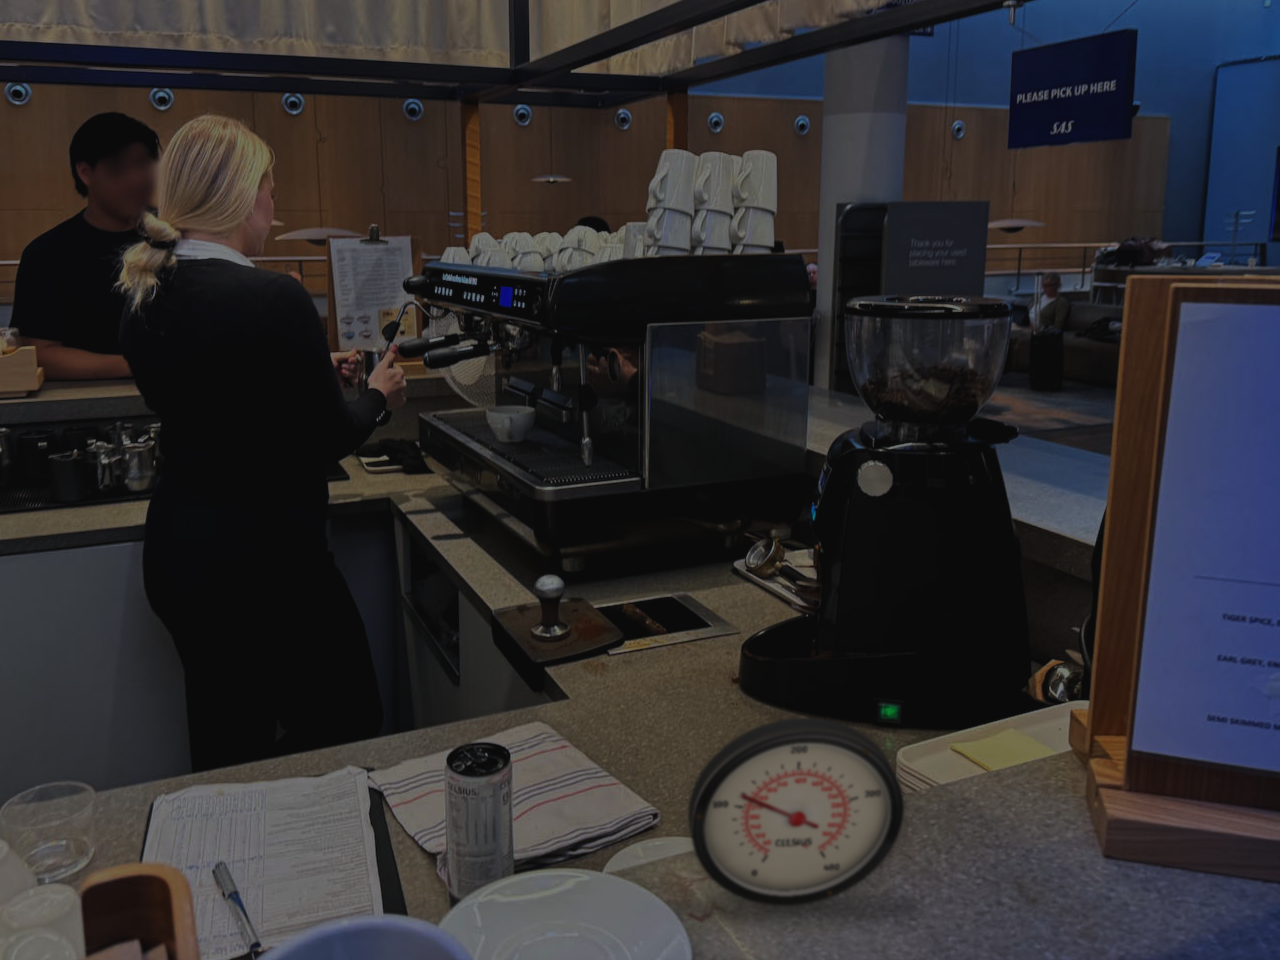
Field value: {"value": 120, "unit": "°C"}
